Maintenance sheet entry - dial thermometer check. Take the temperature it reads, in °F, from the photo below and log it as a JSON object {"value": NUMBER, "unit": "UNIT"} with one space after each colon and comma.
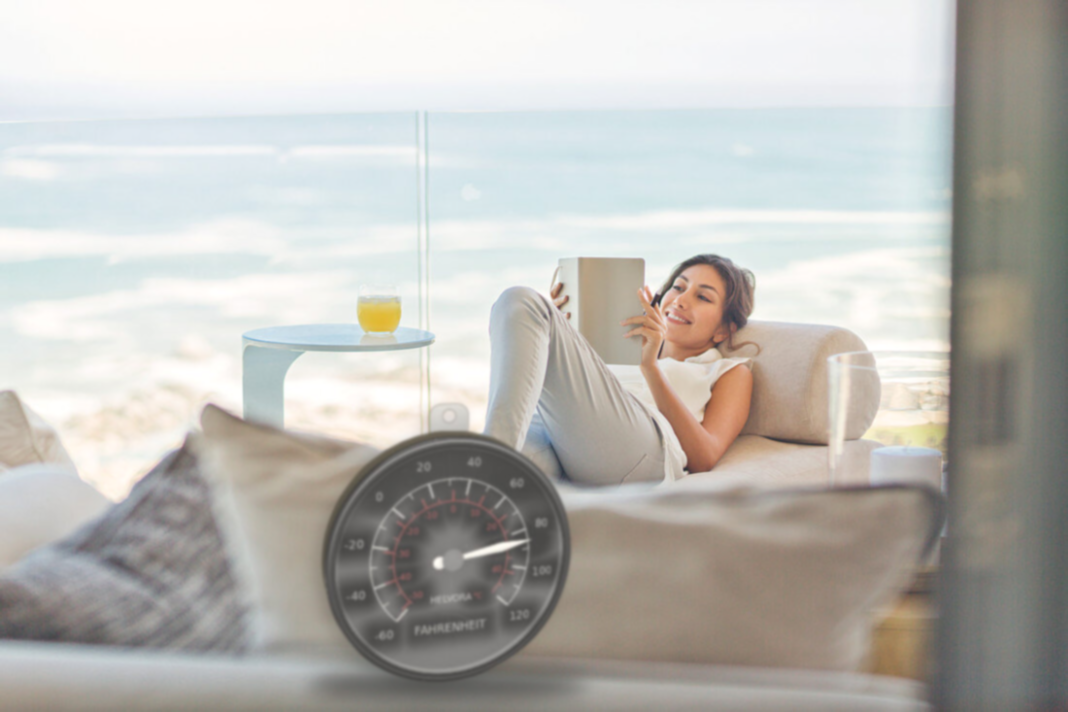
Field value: {"value": 85, "unit": "°F"}
